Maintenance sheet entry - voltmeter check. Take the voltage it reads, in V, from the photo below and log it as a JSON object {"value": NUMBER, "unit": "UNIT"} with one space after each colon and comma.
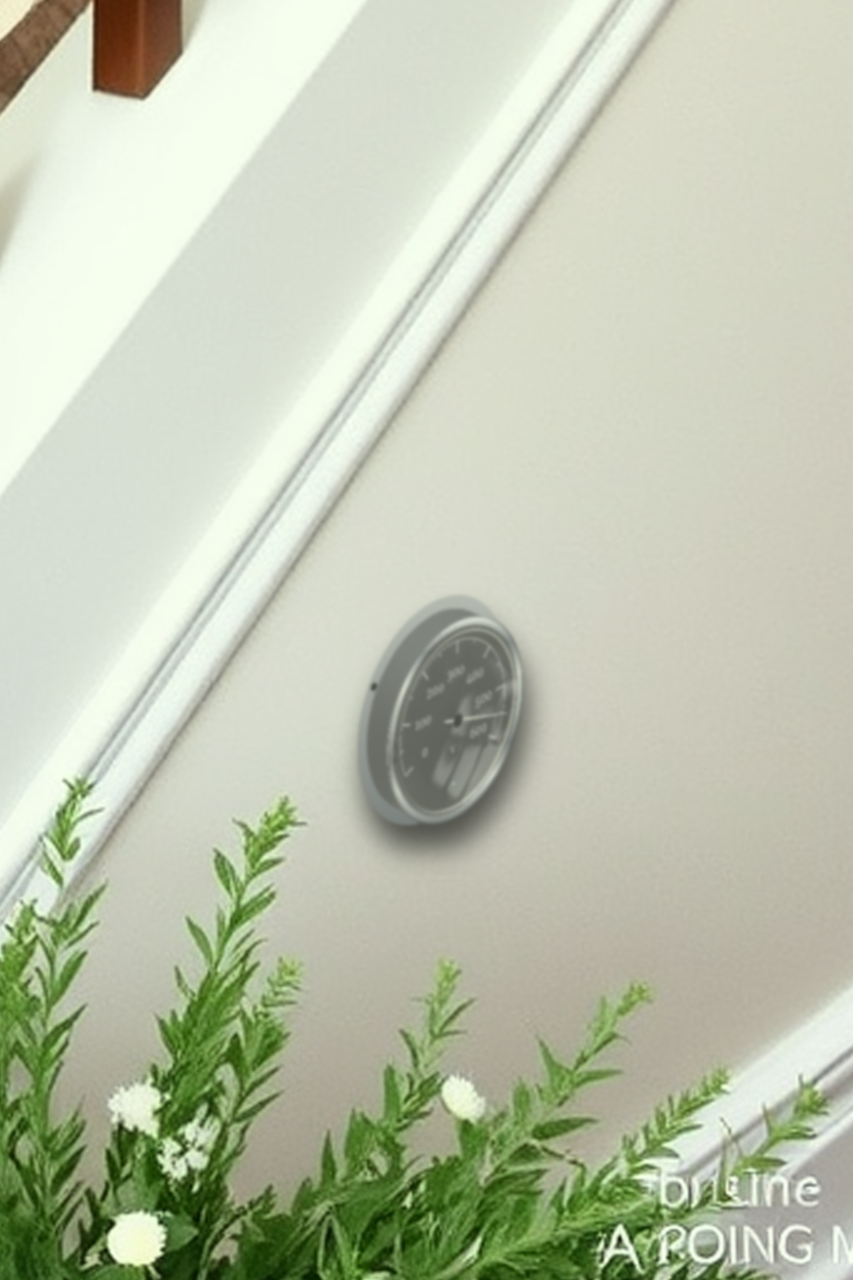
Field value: {"value": 550, "unit": "V"}
